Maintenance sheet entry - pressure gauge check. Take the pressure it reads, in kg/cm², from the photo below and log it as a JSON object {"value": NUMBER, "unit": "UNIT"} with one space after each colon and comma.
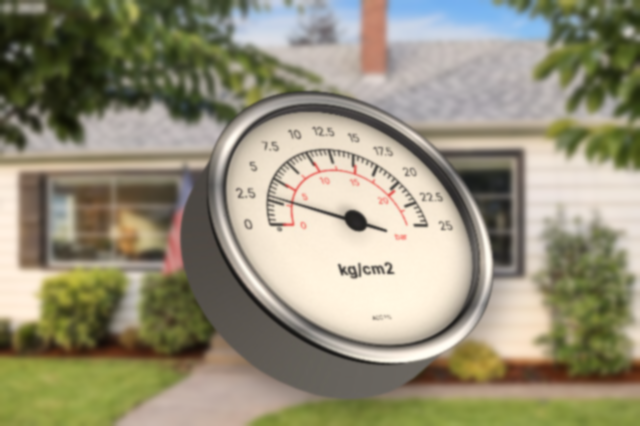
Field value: {"value": 2.5, "unit": "kg/cm²"}
